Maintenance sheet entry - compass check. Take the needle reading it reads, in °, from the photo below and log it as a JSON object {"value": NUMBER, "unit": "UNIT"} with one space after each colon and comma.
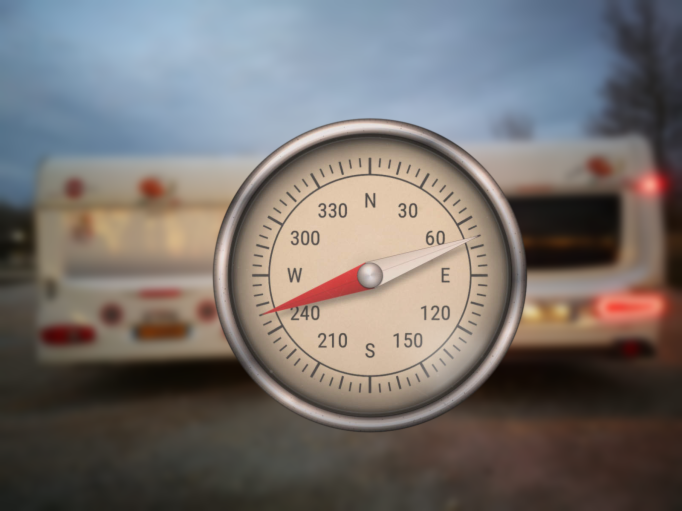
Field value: {"value": 250, "unit": "°"}
